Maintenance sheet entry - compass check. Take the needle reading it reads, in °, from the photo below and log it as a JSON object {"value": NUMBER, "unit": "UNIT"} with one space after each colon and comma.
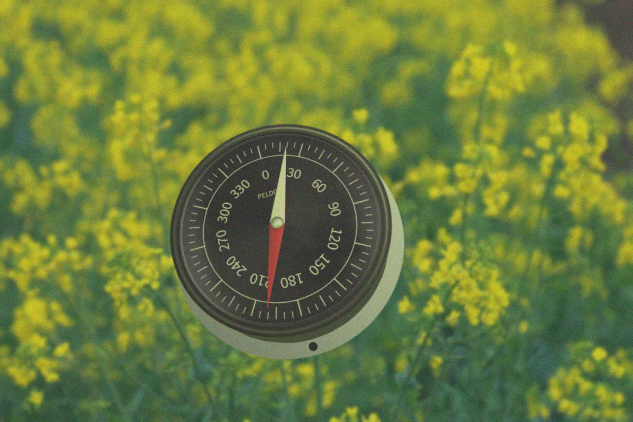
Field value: {"value": 200, "unit": "°"}
